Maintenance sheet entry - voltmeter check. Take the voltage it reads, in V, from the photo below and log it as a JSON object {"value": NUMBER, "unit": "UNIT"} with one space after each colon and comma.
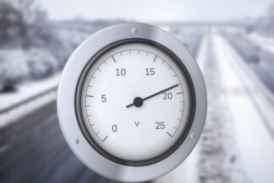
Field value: {"value": 19, "unit": "V"}
